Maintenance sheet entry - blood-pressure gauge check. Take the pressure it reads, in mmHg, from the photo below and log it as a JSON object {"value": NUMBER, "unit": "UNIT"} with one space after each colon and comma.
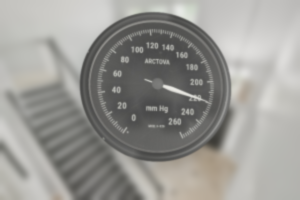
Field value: {"value": 220, "unit": "mmHg"}
